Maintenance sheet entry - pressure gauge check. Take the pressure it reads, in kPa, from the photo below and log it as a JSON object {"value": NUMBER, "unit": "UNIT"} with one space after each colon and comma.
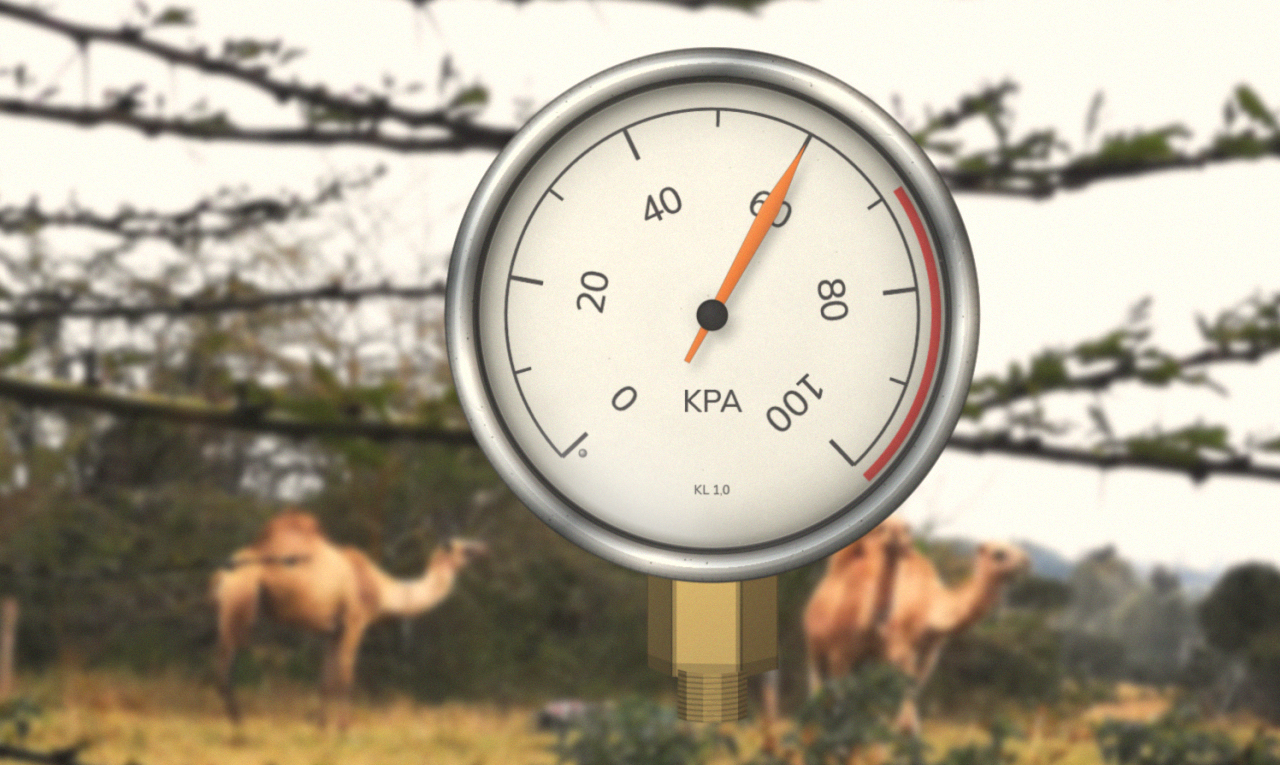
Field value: {"value": 60, "unit": "kPa"}
